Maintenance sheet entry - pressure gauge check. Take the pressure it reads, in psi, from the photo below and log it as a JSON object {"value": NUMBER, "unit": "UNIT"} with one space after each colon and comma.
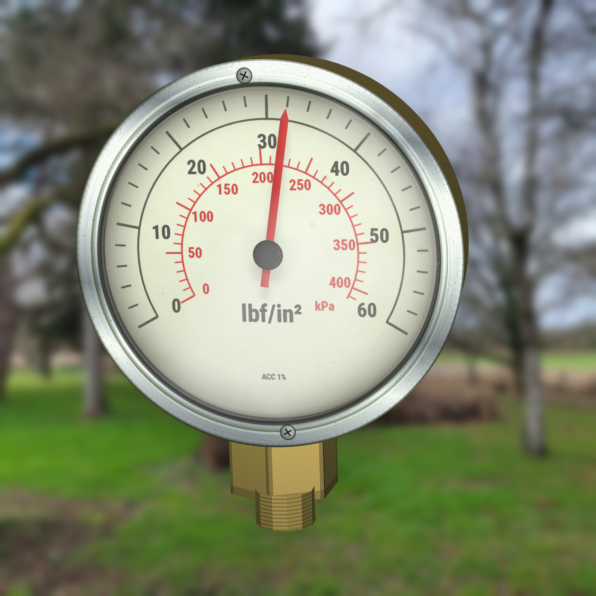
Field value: {"value": 32, "unit": "psi"}
